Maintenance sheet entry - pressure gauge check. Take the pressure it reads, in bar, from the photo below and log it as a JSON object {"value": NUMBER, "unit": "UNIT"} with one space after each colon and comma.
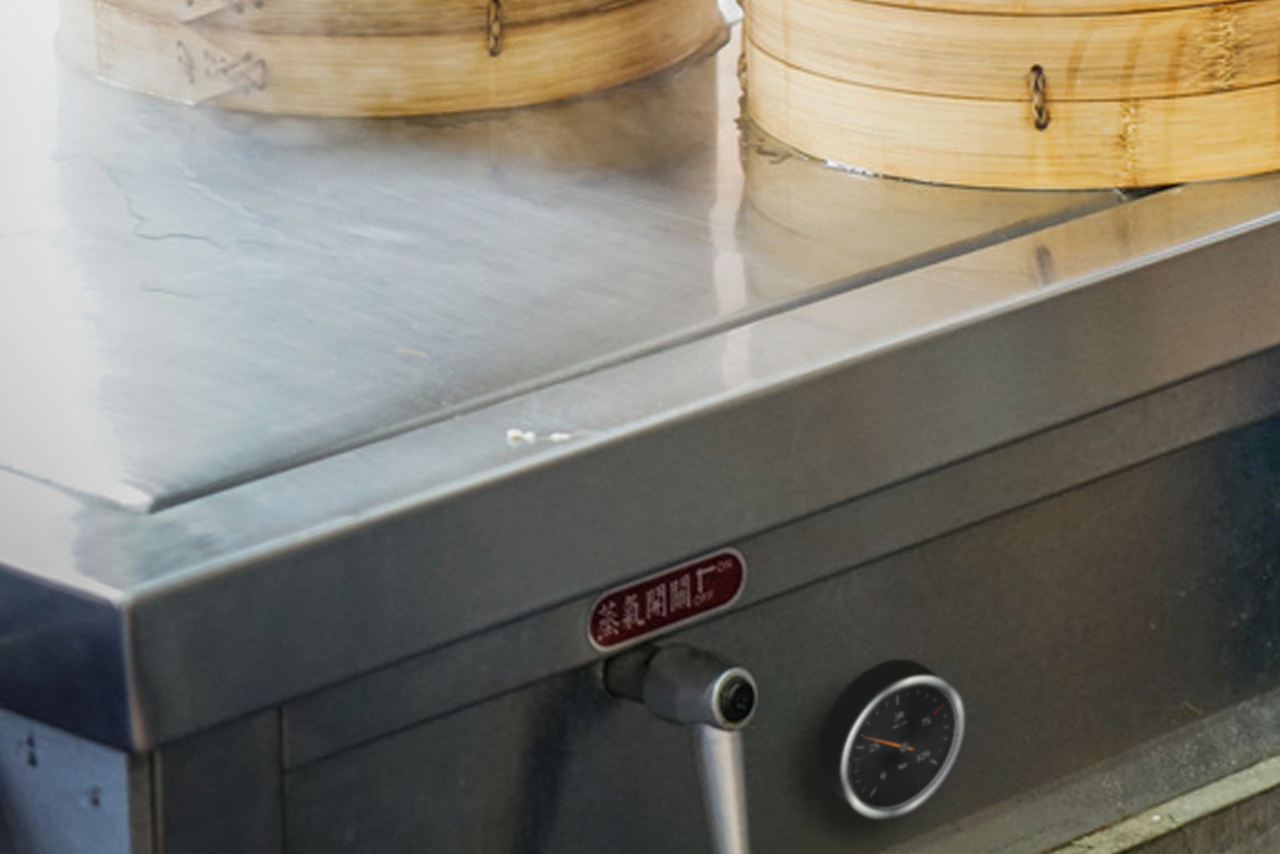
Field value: {"value": 30, "unit": "bar"}
